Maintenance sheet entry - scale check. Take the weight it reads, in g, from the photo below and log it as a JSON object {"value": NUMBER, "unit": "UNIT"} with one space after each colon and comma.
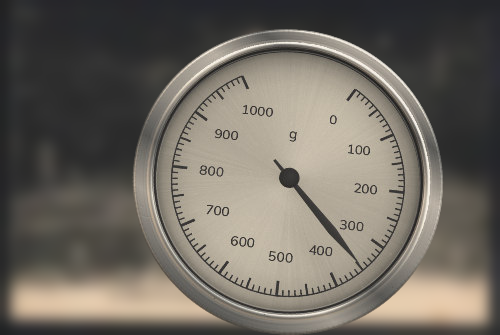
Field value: {"value": 350, "unit": "g"}
